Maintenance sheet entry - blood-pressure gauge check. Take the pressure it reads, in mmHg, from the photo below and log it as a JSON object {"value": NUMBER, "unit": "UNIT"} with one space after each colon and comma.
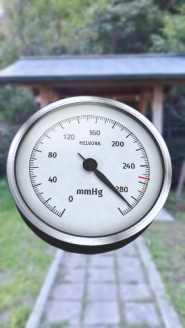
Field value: {"value": 290, "unit": "mmHg"}
